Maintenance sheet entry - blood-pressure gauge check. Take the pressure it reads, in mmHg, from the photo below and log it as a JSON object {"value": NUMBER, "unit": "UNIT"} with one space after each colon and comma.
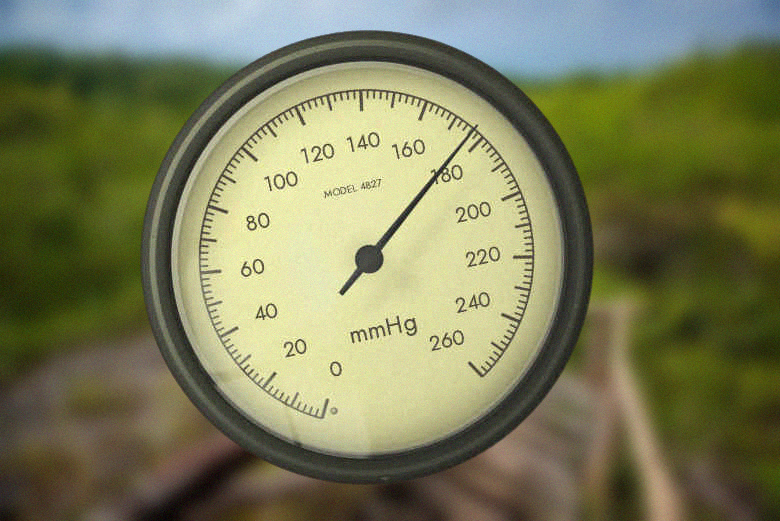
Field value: {"value": 176, "unit": "mmHg"}
